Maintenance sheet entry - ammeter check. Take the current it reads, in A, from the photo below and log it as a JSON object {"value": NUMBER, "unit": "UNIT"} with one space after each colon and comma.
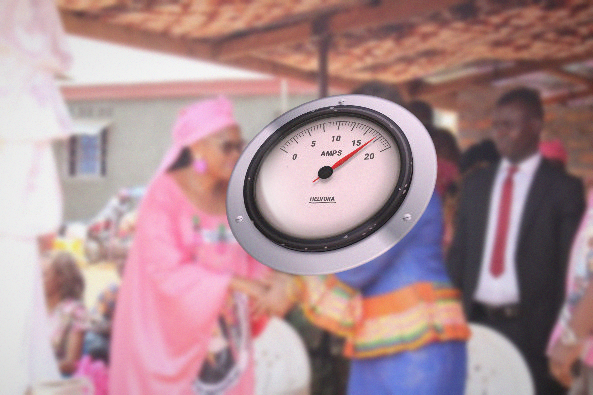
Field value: {"value": 17.5, "unit": "A"}
